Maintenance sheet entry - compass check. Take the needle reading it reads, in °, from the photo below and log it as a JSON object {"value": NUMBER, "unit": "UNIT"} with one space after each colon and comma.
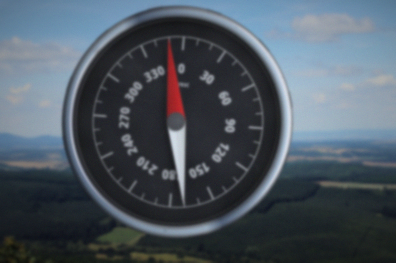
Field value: {"value": 350, "unit": "°"}
